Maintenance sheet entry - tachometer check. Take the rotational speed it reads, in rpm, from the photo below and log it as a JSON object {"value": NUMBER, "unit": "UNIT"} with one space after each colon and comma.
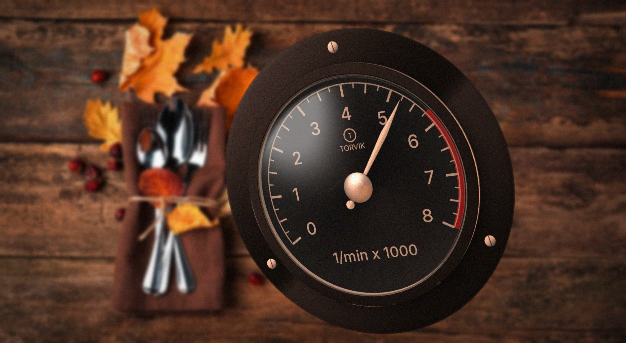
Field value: {"value": 5250, "unit": "rpm"}
